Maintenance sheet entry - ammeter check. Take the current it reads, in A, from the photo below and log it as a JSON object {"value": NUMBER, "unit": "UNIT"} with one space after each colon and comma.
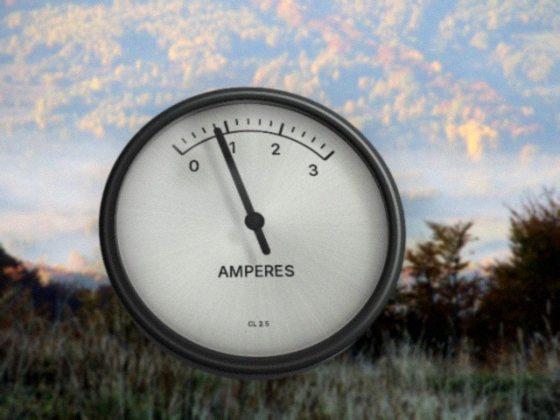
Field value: {"value": 0.8, "unit": "A"}
